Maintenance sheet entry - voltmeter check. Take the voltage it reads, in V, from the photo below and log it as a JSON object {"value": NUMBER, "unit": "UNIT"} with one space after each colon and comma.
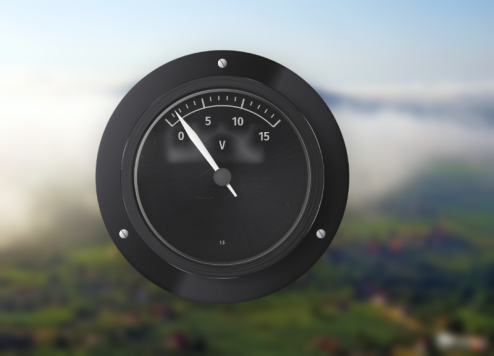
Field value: {"value": 1.5, "unit": "V"}
